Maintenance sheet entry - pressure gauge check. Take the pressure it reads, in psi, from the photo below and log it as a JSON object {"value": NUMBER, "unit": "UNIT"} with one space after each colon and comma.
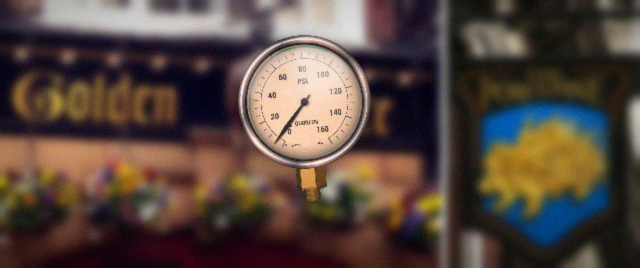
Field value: {"value": 5, "unit": "psi"}
